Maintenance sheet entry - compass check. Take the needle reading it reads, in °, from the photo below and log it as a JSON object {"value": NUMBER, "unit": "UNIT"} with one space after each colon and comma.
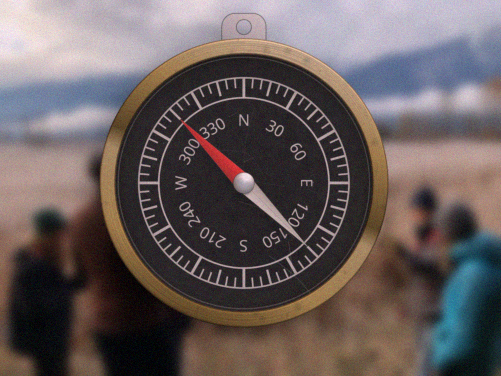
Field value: {"value": 315, "unit": "°"}
